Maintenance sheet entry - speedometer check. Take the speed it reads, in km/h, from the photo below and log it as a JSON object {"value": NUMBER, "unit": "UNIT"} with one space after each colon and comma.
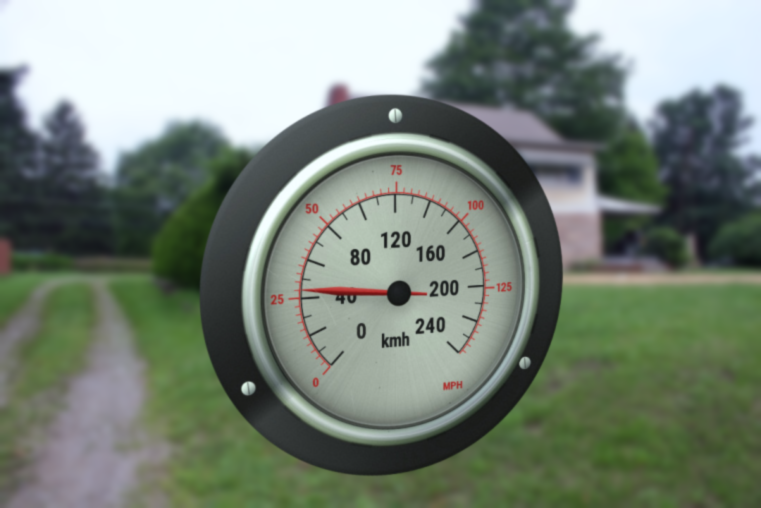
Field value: {"value": 45, "unit": "km/h"}
